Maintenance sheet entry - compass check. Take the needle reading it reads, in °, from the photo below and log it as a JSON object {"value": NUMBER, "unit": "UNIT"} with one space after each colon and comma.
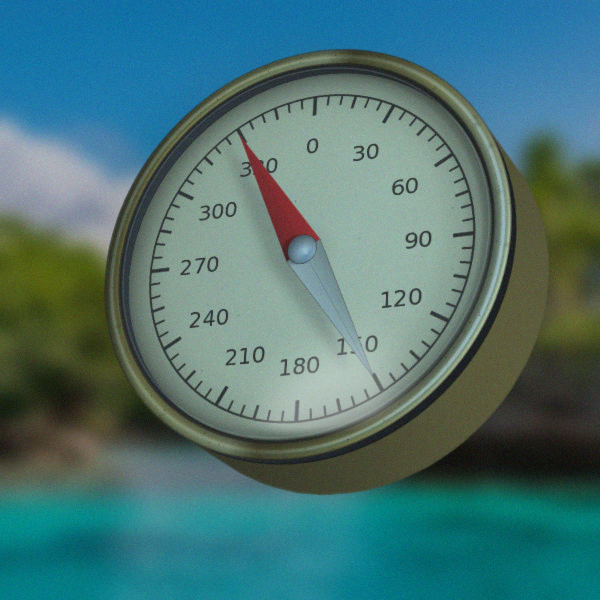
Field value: {"value": 330, "unit": "°"}
